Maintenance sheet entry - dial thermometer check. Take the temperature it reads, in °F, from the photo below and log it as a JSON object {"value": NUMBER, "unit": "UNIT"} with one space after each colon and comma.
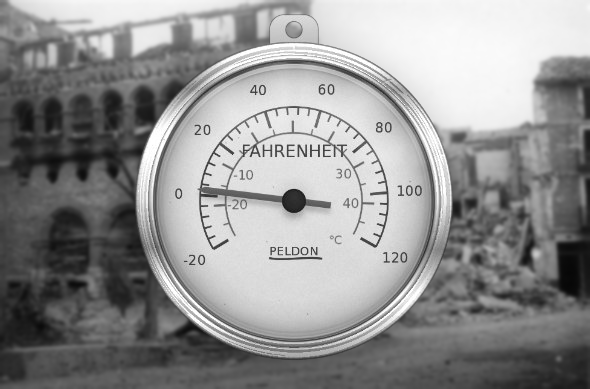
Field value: {"value": 2, "unit": "°F"}
